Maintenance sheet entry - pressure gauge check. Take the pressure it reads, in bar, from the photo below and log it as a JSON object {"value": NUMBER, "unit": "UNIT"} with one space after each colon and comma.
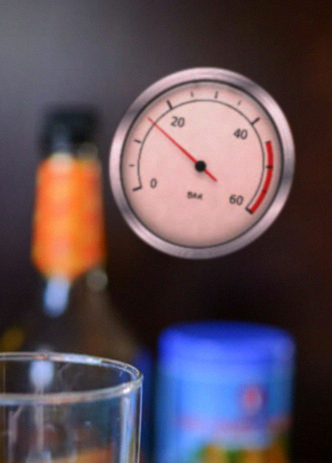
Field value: {"value": 15, "unit": "bar"}
